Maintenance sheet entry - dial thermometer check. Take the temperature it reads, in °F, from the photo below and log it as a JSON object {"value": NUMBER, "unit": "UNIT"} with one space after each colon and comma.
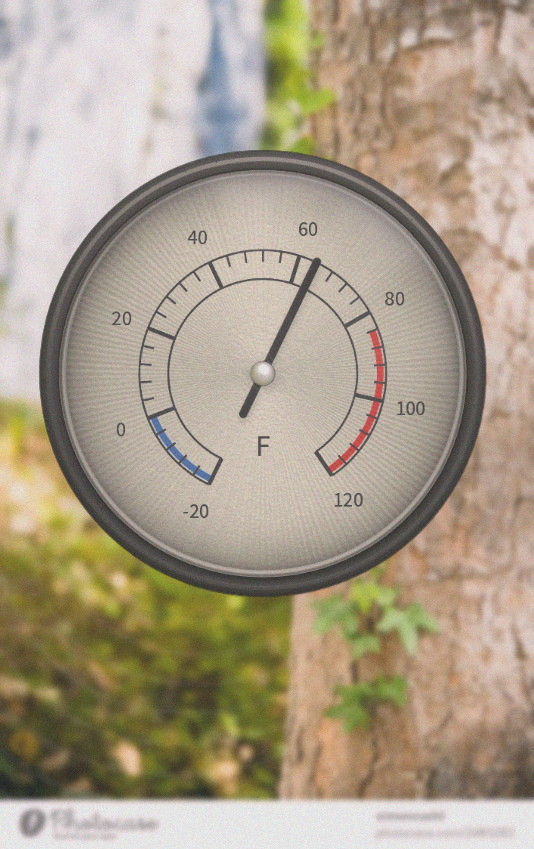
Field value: {"value": 64, "unit": "°F"}
